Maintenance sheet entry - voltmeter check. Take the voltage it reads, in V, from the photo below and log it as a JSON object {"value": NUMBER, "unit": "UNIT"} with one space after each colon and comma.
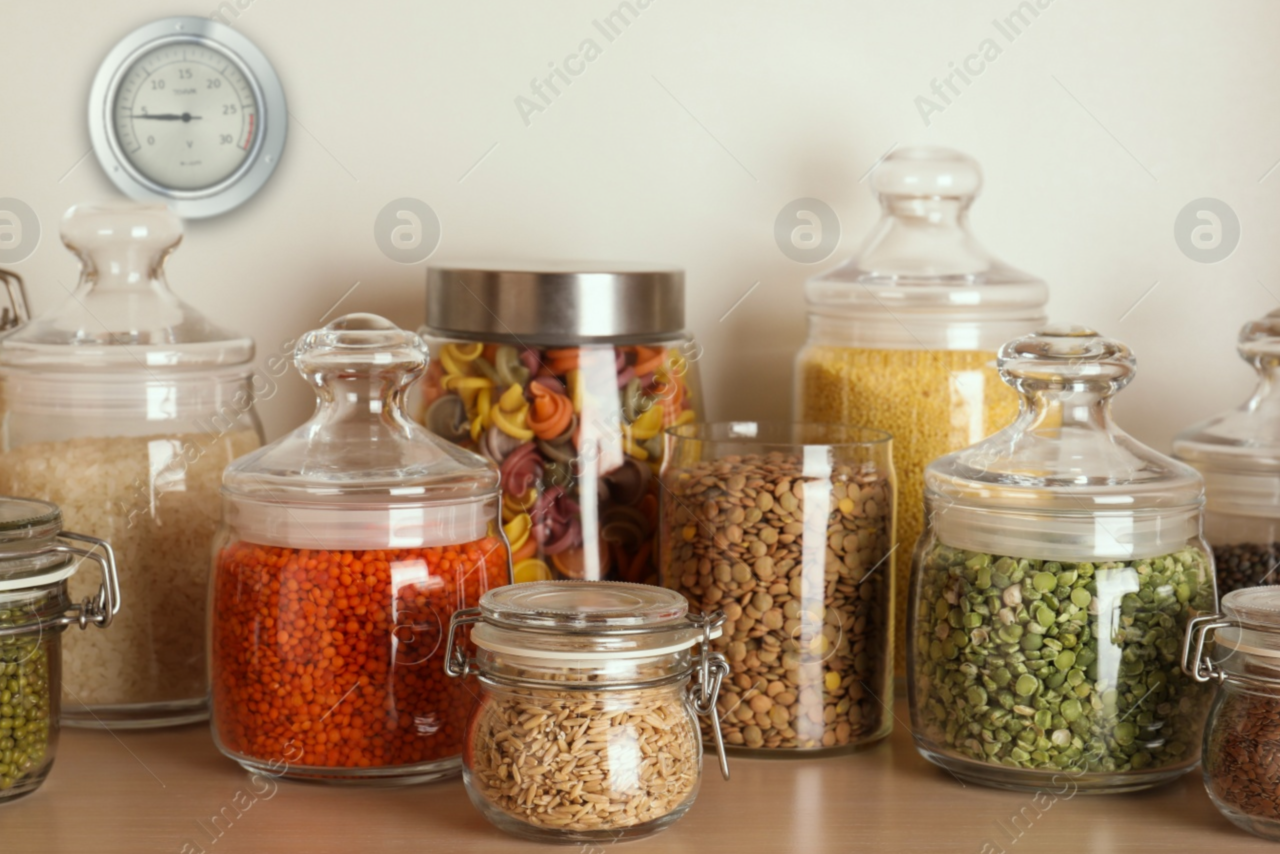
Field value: {"value": 4, "unit": "V"}
